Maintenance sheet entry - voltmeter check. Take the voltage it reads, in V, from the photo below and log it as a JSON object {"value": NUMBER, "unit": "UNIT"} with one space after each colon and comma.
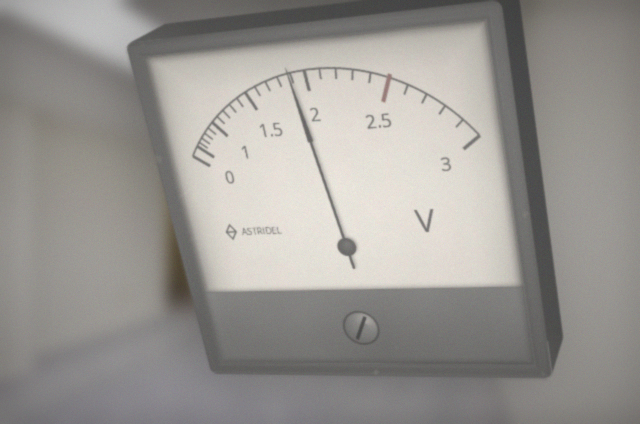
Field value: {"value": 1.9, "unit": "V"}
